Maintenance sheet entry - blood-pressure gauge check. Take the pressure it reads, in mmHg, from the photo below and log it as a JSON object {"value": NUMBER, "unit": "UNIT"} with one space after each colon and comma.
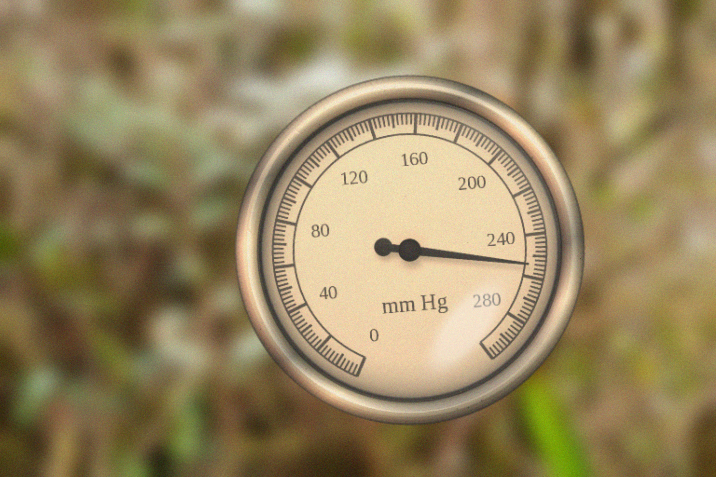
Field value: {"value": 254, "unit": "mmHg"}
